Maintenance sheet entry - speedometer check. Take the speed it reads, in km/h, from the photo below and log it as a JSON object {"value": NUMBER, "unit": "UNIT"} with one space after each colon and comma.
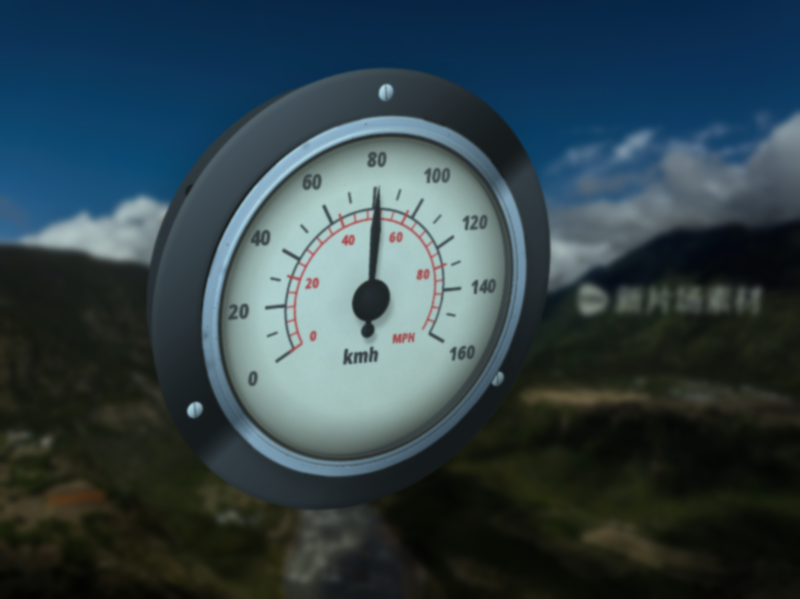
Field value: {"value": 80, "unit": "km/h"}
